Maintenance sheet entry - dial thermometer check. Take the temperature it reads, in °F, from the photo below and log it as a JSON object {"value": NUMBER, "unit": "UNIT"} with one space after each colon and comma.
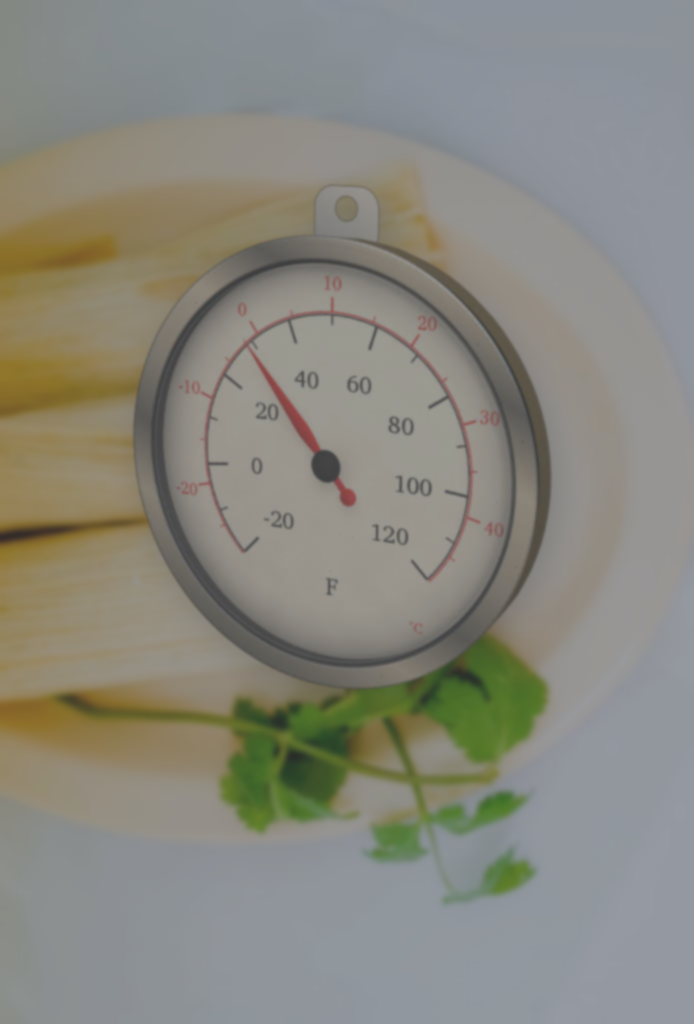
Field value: {"value": 30, "unit": "°F"}
